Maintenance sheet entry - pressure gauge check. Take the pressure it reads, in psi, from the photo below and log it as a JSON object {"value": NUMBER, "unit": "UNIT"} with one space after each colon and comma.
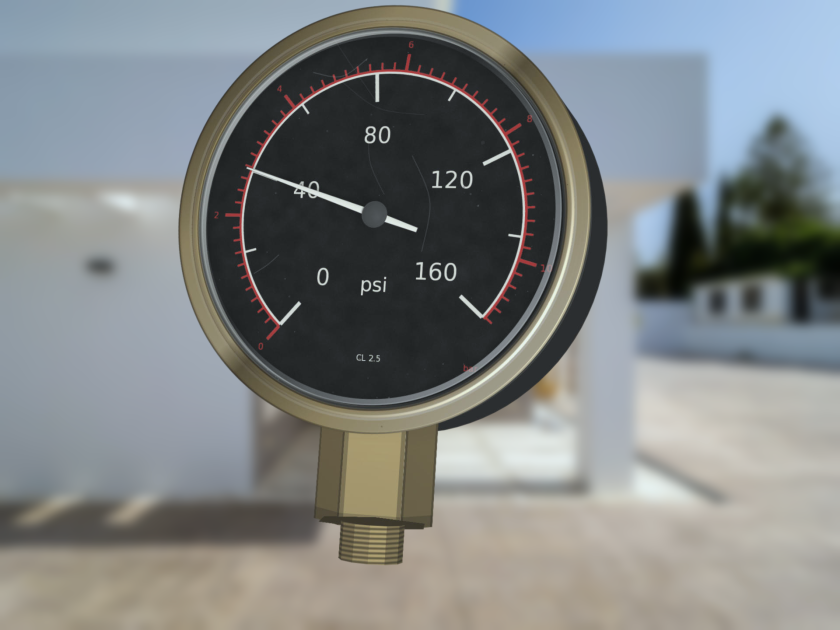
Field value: {"value": 40, "unit": "psi"}
